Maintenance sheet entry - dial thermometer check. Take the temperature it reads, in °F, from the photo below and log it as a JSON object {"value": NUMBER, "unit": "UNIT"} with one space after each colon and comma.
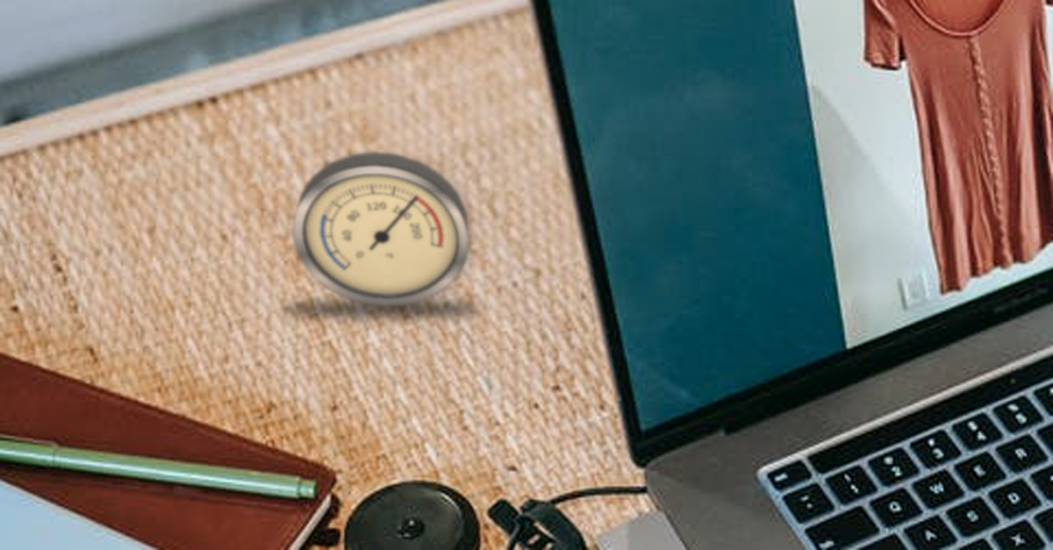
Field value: {"value": 160, "unit": "°F"}
